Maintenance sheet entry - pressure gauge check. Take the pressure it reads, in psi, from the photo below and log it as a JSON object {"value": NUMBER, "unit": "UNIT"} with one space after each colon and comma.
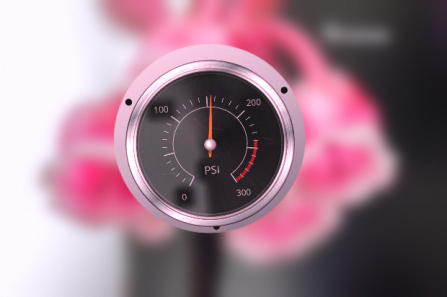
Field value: {"value": 155, "unit": "psi"}
